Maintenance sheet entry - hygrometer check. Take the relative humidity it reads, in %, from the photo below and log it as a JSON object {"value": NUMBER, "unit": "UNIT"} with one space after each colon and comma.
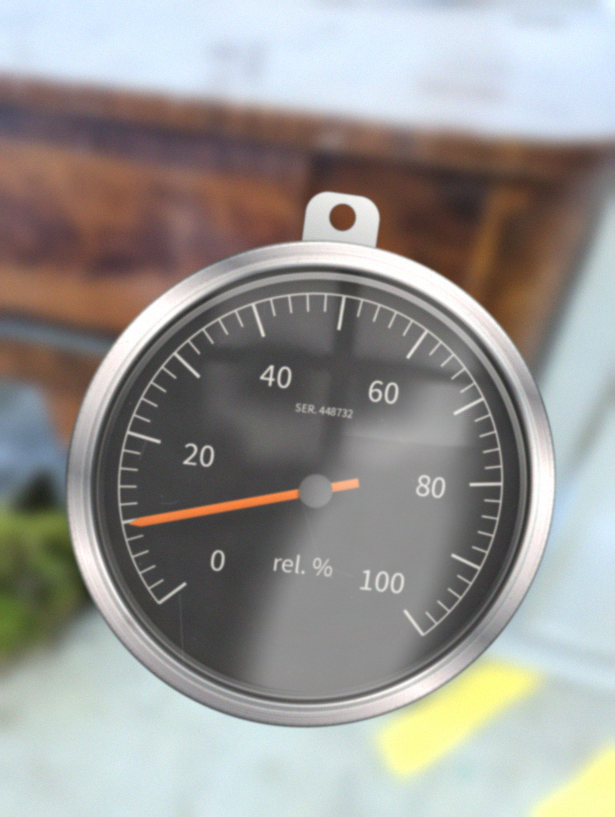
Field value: {"value": 10, "unit": "%"}
